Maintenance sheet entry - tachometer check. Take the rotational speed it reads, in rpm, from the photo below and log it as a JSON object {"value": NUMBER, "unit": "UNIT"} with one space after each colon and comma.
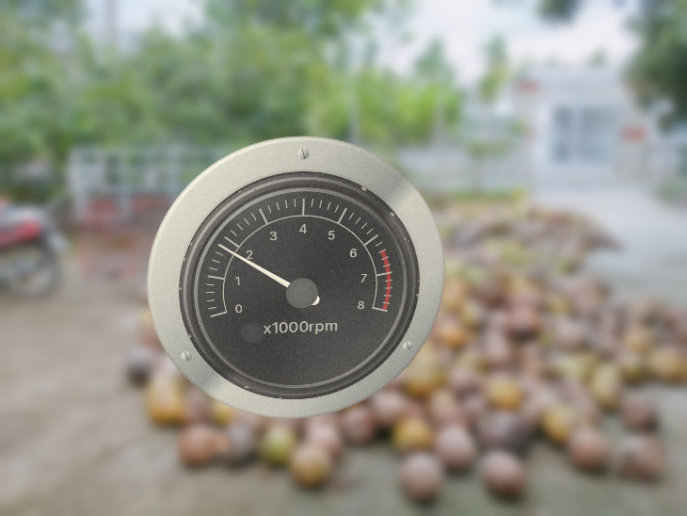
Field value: {"value": 1800, "unit": "rpm"}
